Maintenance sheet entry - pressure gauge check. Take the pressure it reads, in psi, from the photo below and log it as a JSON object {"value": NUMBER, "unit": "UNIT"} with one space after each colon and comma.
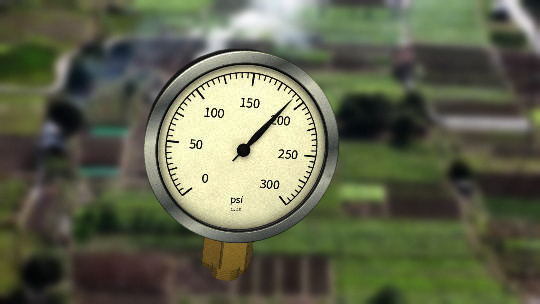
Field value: {"value": 190, "unit": "psi"}
